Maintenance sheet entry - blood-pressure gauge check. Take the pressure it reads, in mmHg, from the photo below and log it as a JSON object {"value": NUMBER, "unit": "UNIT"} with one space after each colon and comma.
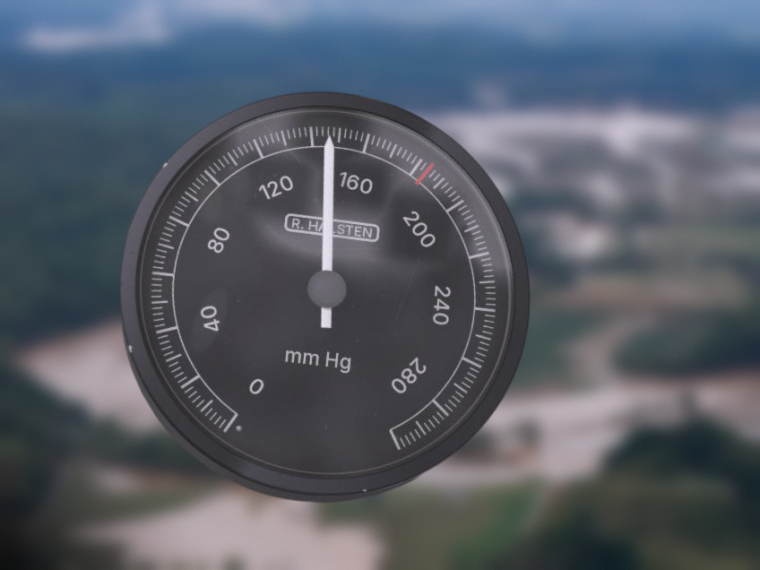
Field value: {"value": 146, "unit": "mmHg"}
